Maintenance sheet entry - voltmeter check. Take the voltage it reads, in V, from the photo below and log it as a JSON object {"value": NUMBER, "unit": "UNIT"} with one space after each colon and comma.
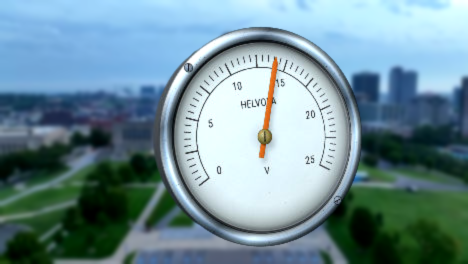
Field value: {"value": 14, "unit": "V"}
